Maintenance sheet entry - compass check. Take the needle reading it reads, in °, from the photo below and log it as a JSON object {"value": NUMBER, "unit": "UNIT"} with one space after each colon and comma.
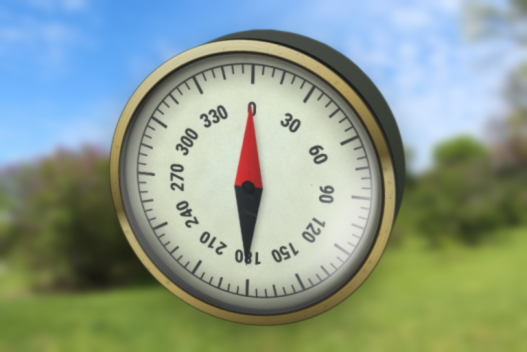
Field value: {"value": 0, "unit": "°"}
